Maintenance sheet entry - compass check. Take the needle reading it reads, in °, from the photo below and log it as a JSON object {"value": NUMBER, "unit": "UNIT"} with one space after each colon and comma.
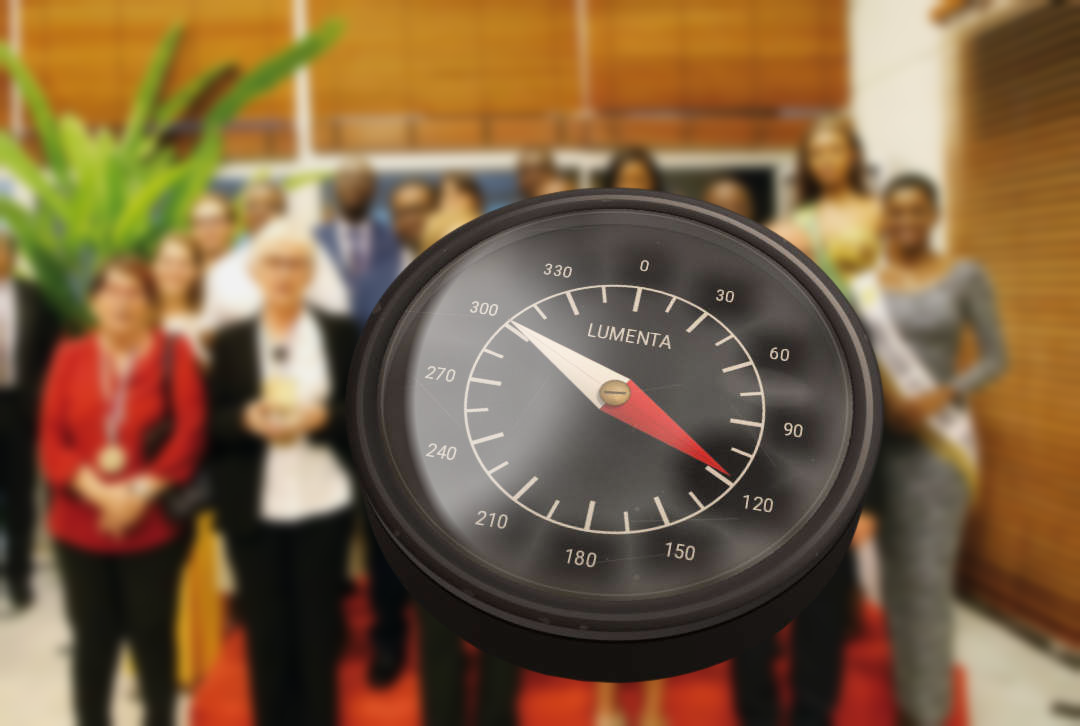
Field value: {"value": 120, "unit": "°"}
